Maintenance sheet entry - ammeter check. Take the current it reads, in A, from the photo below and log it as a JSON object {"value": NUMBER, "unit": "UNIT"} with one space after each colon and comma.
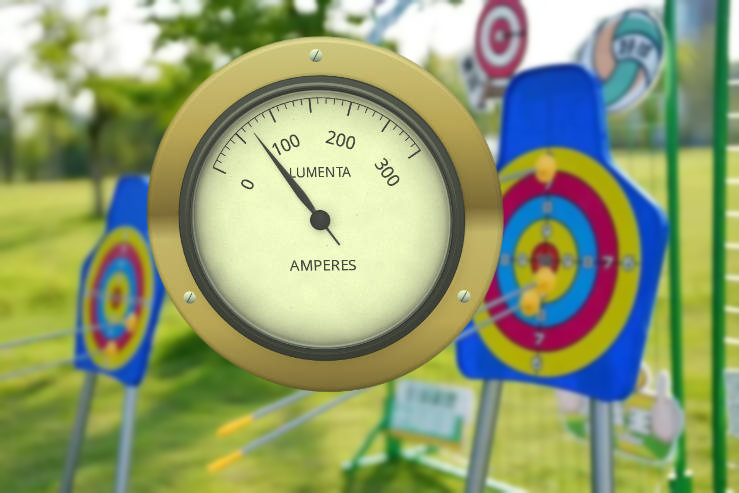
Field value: {"value": 70, "unit": "A"}
